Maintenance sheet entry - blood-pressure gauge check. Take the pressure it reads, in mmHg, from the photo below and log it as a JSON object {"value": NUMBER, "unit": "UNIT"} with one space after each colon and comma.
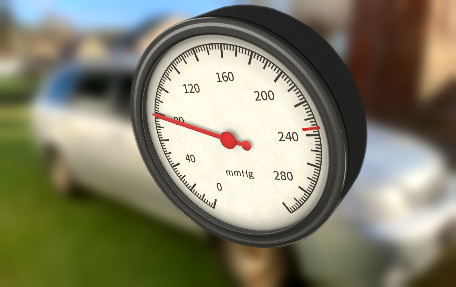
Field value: {"value": 80, "unit": "mmHg"}
